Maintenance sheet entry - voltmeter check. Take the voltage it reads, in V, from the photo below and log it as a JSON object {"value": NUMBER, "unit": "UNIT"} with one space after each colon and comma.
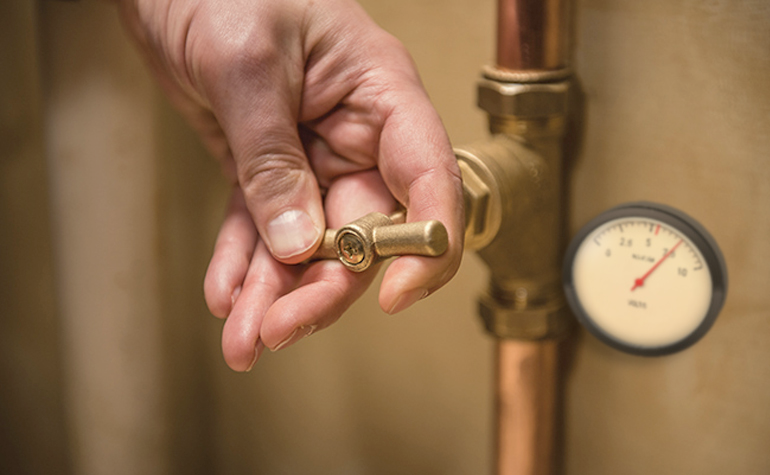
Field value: {"value": 7.5, "unit": "V"}
